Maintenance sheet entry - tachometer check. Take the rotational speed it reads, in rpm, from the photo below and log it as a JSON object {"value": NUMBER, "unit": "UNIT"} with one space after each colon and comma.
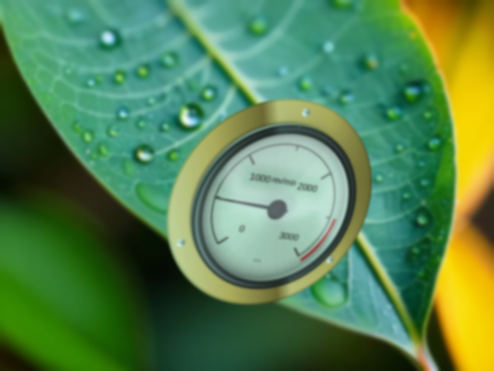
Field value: {"value": 500, "unit": "rpm"}
